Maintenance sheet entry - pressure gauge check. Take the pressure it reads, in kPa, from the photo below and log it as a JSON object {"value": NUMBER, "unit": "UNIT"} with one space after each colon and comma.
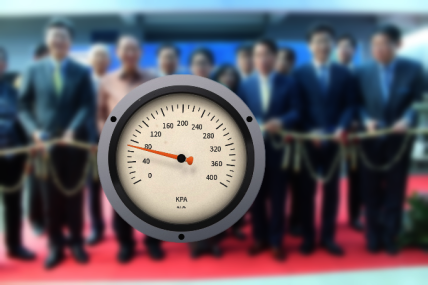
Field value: {"value": 70, "unit": "kPa"}
